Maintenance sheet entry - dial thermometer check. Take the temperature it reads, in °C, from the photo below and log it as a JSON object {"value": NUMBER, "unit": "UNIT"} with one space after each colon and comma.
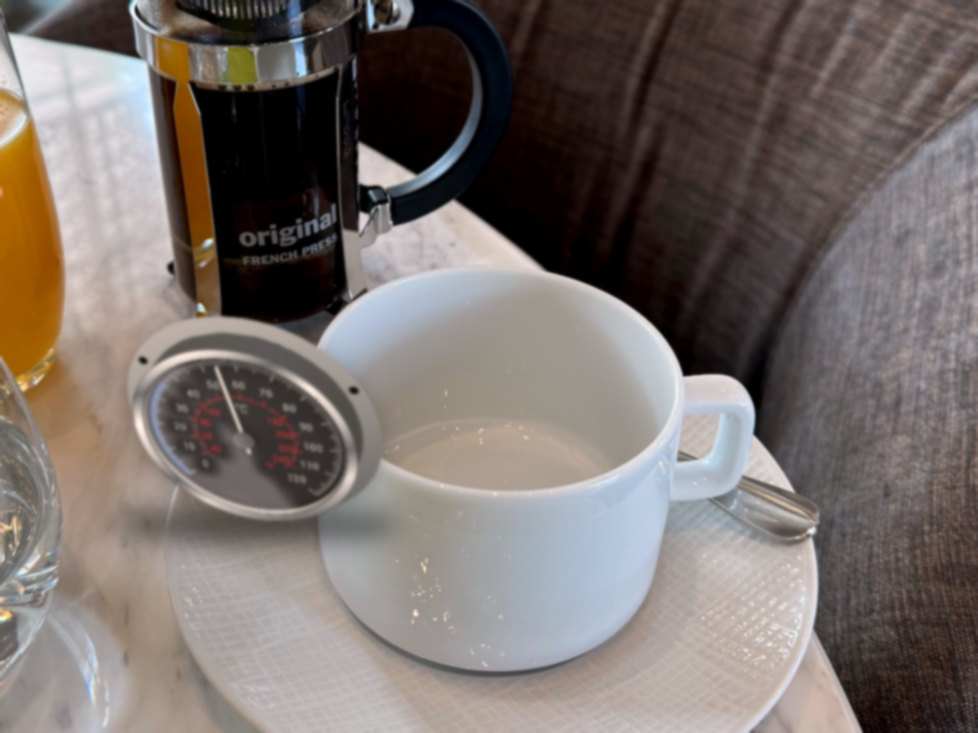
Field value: {"value": 55, "unit": "°C"}
